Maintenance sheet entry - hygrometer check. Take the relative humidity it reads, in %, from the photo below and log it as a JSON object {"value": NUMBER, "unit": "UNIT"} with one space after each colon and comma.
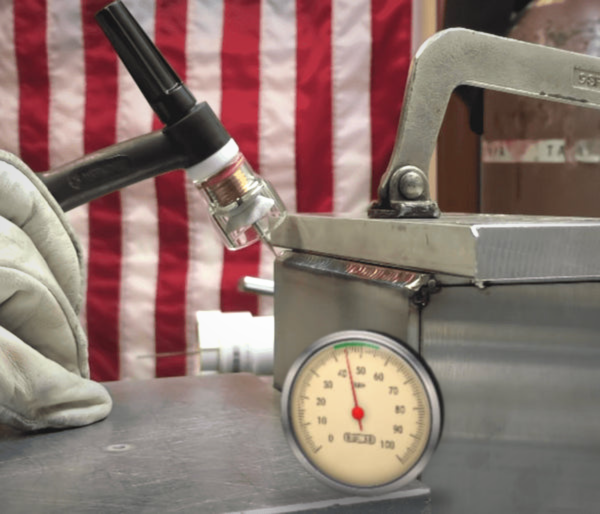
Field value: {"value": 45, "unit": "%"}
